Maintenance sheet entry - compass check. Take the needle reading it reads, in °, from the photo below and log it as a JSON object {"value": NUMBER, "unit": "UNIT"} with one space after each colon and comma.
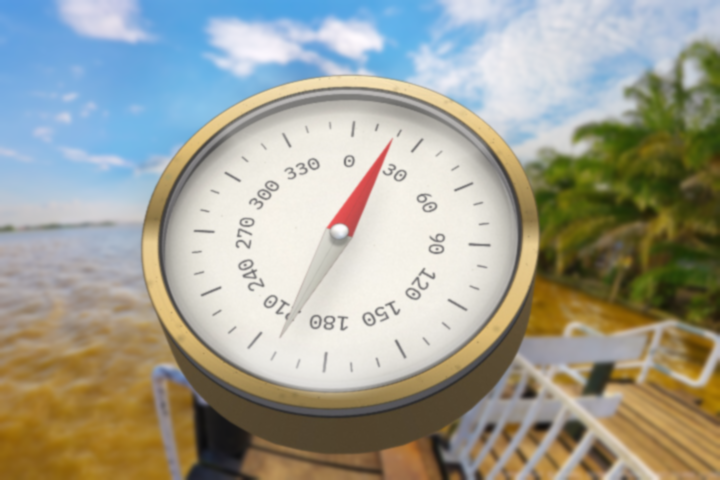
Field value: {"value": 20, "unit": "°"}
